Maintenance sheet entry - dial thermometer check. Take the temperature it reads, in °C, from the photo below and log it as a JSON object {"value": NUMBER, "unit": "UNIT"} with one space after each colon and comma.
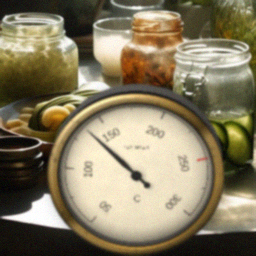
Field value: {"value": 137.5, "unit": "°C"}
